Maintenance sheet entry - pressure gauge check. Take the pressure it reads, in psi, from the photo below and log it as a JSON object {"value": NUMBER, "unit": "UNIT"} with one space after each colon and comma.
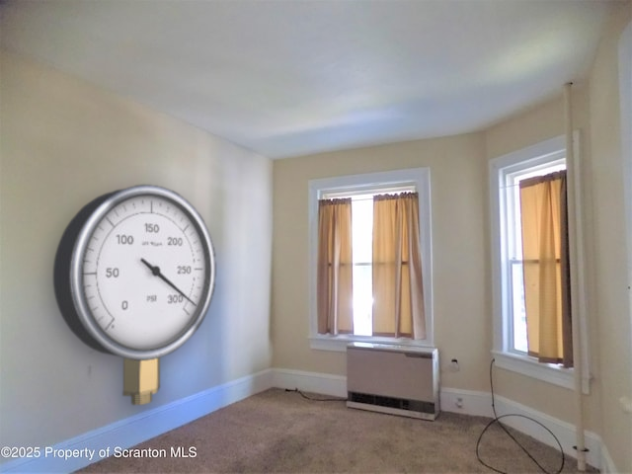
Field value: {"value": 290, "unit": "psi"}
